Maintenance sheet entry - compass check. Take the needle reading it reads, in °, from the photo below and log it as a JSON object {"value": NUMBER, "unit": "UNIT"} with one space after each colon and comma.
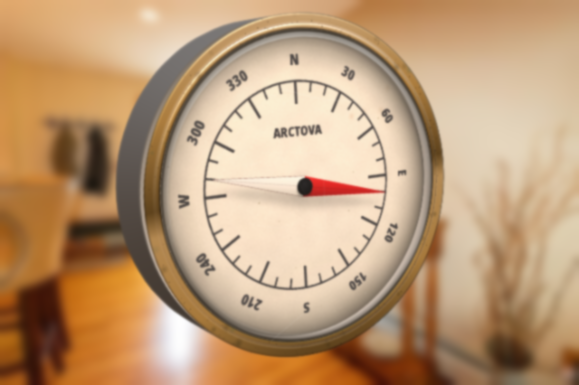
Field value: {"value": 100, "unit": "°"}
